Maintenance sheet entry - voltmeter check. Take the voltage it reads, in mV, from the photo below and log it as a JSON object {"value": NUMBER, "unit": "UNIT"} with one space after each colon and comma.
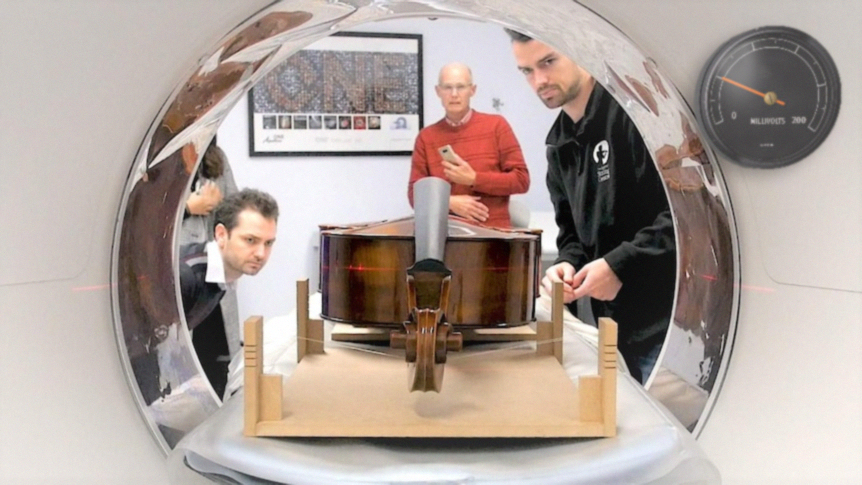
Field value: {"value": 40, "unit": "mV"}
